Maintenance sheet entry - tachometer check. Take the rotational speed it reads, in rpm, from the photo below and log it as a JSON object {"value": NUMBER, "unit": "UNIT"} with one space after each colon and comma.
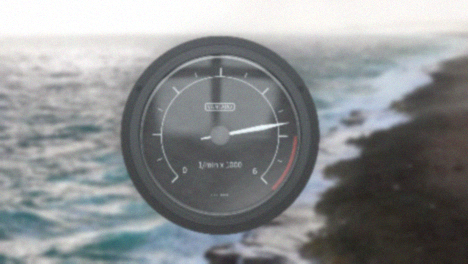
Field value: {"value": 4750, "unit": "rpm"}
